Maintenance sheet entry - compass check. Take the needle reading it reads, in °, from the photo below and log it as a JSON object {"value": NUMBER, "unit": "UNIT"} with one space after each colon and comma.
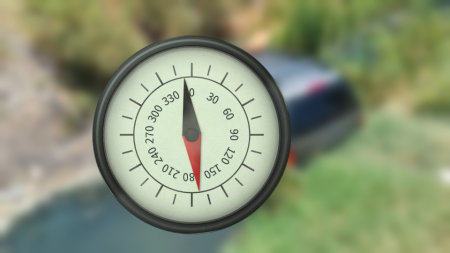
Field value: {"value": 172.5, "unit": "°"}
